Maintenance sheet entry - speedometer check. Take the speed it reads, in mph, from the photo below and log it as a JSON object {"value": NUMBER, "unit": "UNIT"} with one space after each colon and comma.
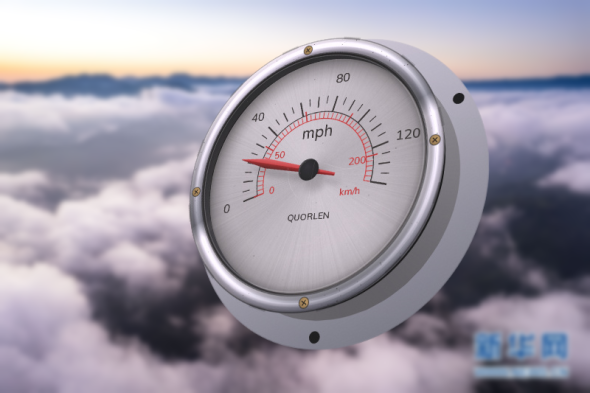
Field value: {"value": 20, "unit": "mph"}
